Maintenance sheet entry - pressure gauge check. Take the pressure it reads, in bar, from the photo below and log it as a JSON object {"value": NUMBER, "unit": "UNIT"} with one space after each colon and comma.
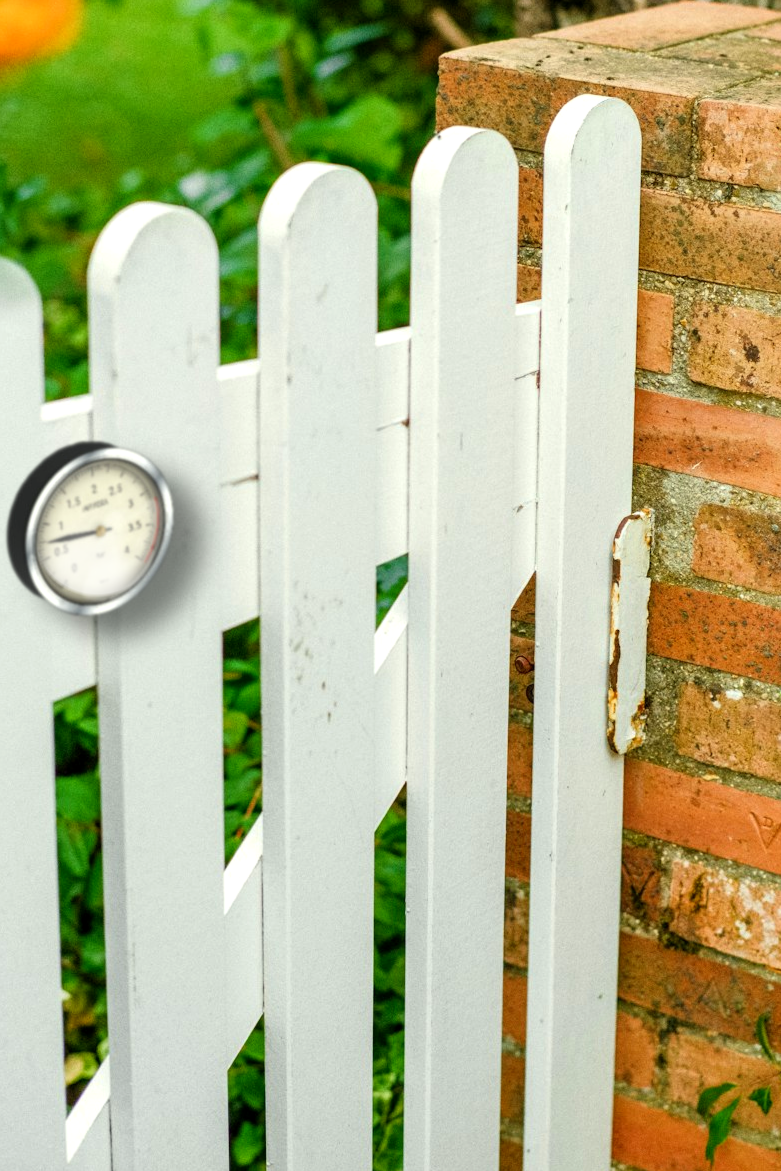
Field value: {"value": 0.75, "unit": "bar"}
